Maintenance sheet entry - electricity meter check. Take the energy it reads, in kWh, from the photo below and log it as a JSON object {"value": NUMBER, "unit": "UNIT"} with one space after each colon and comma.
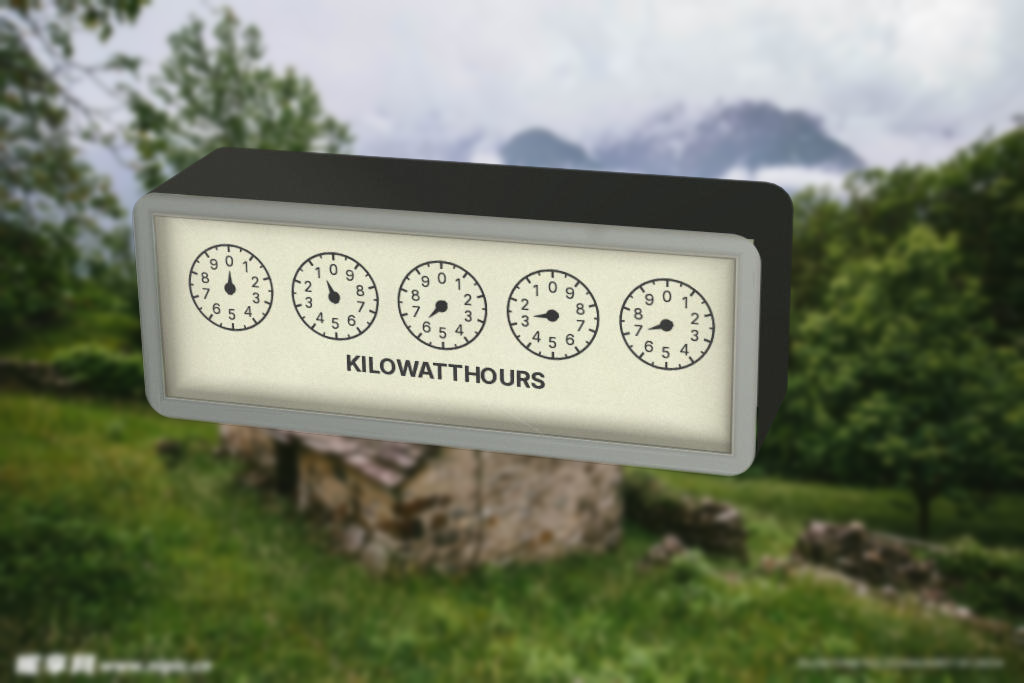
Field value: {"value": 627, "unit": "kWh"}
